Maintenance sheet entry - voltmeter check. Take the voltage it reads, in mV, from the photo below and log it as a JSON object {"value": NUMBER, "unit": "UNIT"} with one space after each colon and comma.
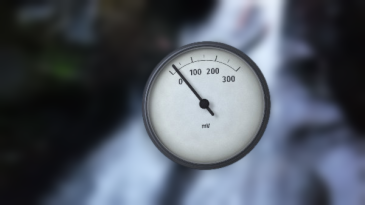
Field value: {"value": 25, "unit": "mV"}
